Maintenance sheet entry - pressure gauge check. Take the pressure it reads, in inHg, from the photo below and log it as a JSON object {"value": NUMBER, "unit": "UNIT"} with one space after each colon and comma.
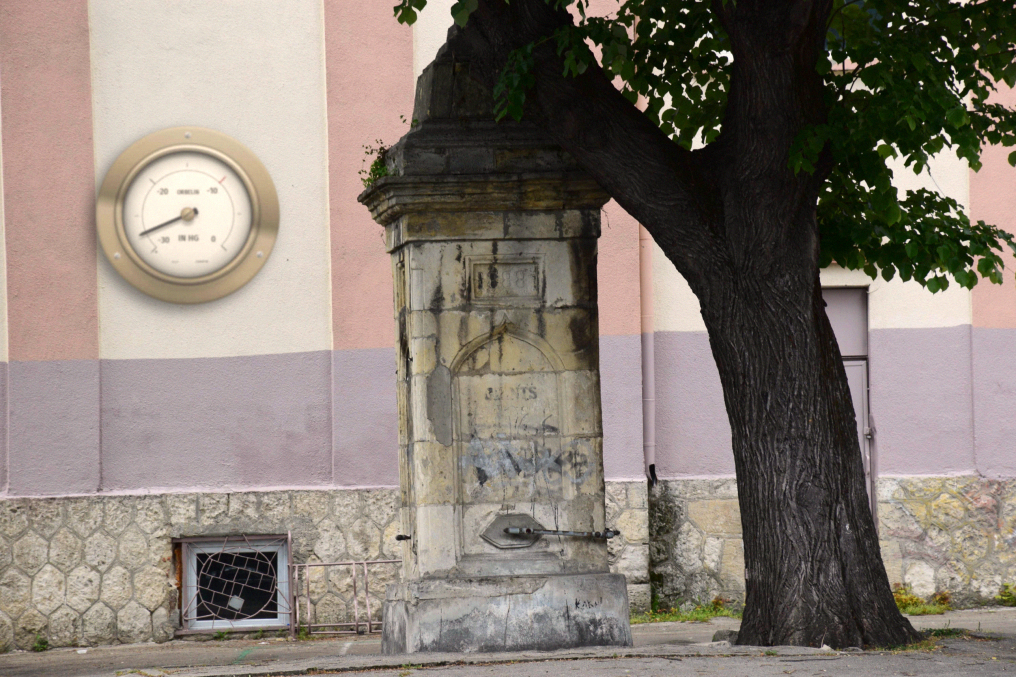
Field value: {"value": -27.5, "unit": "inHg"}
